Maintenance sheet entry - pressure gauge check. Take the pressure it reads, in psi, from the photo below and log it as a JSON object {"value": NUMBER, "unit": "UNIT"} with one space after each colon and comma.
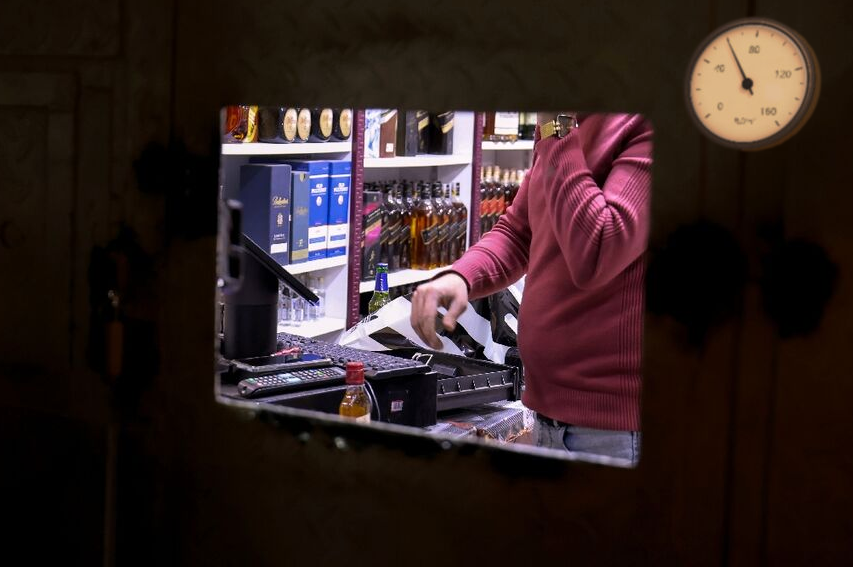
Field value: {"value": 60, "unit": "psi"}
